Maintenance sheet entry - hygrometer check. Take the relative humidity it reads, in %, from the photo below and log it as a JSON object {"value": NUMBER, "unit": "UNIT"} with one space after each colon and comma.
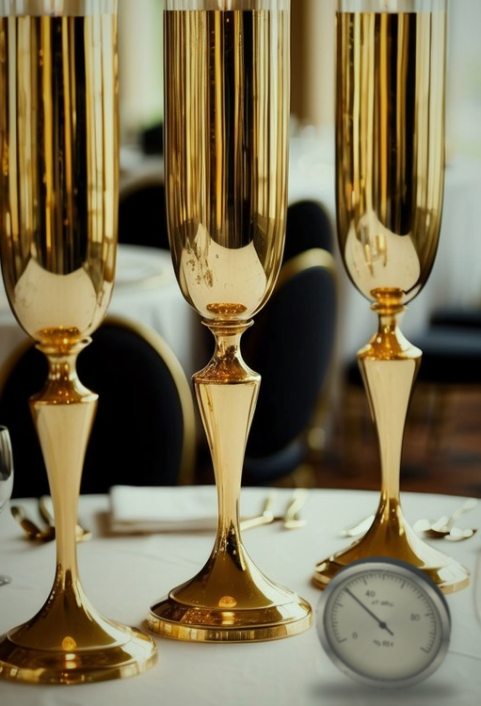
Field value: {"value": 30, "unit": "%"}
